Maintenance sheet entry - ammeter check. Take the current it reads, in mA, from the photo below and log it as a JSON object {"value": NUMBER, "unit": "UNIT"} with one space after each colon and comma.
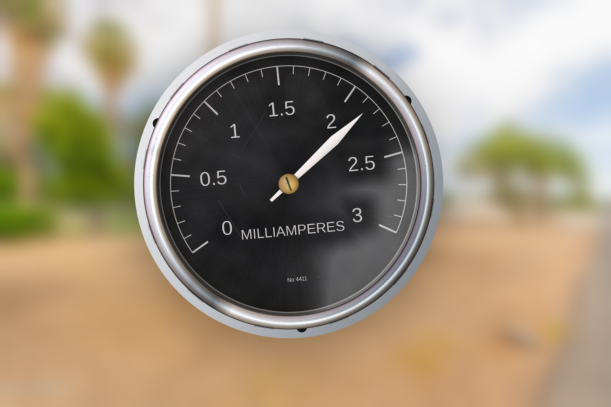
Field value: {"value": 2.15, "unit": "mA"}
